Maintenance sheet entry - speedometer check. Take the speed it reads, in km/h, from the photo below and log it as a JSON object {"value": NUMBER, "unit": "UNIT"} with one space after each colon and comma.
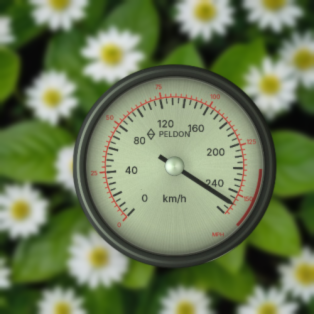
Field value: {"value": 250, "unit": "km/h"}
